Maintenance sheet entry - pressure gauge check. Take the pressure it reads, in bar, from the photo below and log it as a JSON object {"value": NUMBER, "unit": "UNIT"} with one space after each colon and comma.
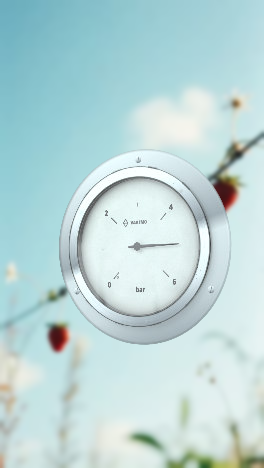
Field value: {"value": 5, "unit": "bar"}
